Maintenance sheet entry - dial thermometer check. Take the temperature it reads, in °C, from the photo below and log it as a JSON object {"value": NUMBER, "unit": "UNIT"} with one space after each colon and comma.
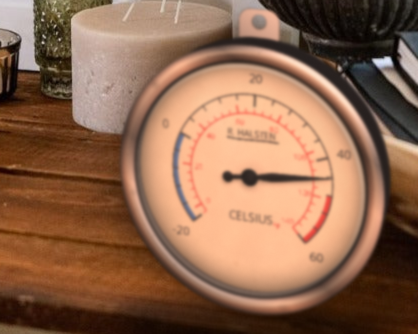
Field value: {"value": 44, "unit": "°C"}
